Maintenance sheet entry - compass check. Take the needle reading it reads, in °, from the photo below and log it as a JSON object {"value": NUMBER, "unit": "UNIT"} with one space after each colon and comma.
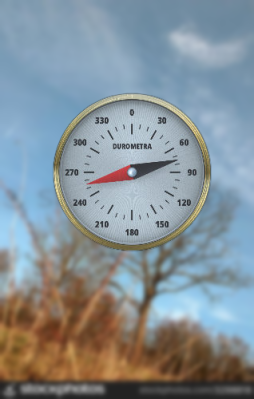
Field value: {"value": 255, "unit": "°"}
